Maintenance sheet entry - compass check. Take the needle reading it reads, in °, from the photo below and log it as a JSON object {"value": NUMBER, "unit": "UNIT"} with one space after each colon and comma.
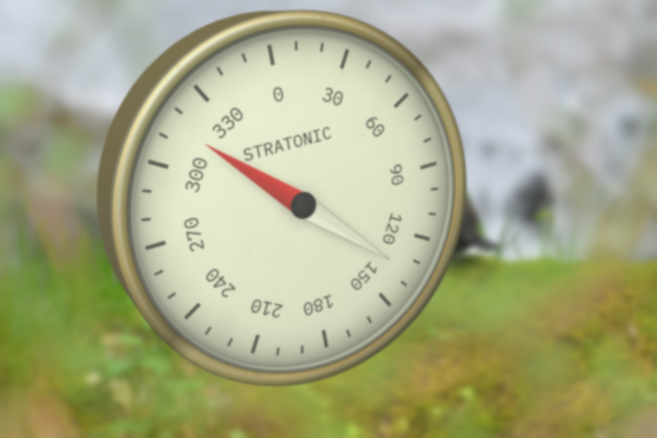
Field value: {"value": 315, "unit": "°"}
